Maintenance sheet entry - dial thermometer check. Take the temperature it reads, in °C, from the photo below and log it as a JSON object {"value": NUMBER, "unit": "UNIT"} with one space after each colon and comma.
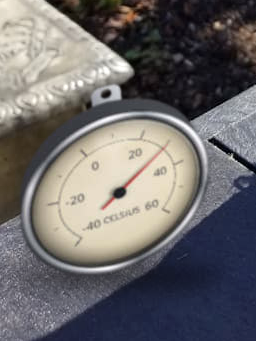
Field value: {"value": 30, "unit": "°C"}
